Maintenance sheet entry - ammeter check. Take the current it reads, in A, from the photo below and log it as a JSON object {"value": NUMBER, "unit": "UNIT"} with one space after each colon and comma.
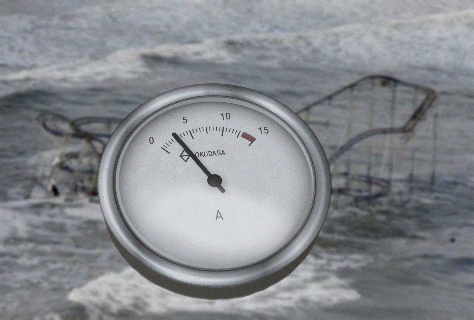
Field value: {"value": 2.5, "unit": "A"}
